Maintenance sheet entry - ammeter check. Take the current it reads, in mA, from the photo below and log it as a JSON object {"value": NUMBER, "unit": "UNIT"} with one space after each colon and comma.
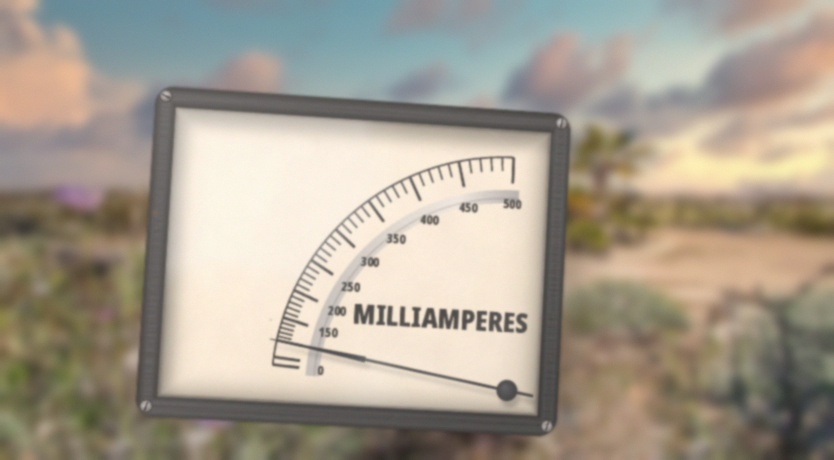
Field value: {"value": 100, "unit": "mA"}
